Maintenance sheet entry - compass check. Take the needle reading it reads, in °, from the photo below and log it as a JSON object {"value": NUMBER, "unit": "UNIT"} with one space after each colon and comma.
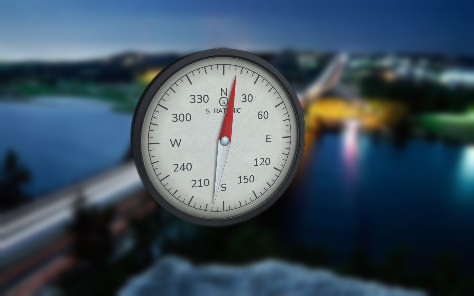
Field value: {"value": 10, "unit": "°"}
